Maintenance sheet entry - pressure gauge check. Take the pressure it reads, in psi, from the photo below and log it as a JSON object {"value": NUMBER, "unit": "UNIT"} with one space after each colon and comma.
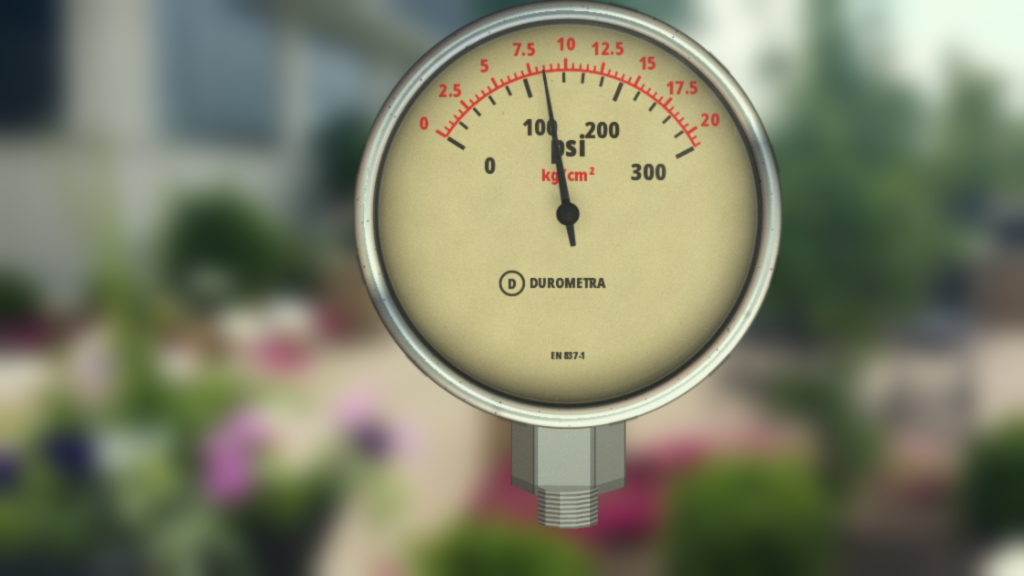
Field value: {"value": 120, "unit": "psi"}
